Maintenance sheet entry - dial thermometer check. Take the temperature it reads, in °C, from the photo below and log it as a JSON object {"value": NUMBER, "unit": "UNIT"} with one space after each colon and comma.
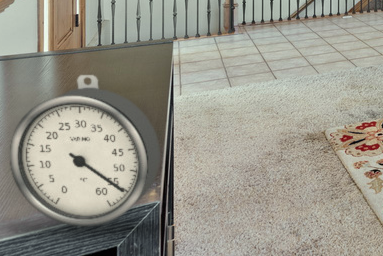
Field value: {"value": 55, "unit": "°C"}
